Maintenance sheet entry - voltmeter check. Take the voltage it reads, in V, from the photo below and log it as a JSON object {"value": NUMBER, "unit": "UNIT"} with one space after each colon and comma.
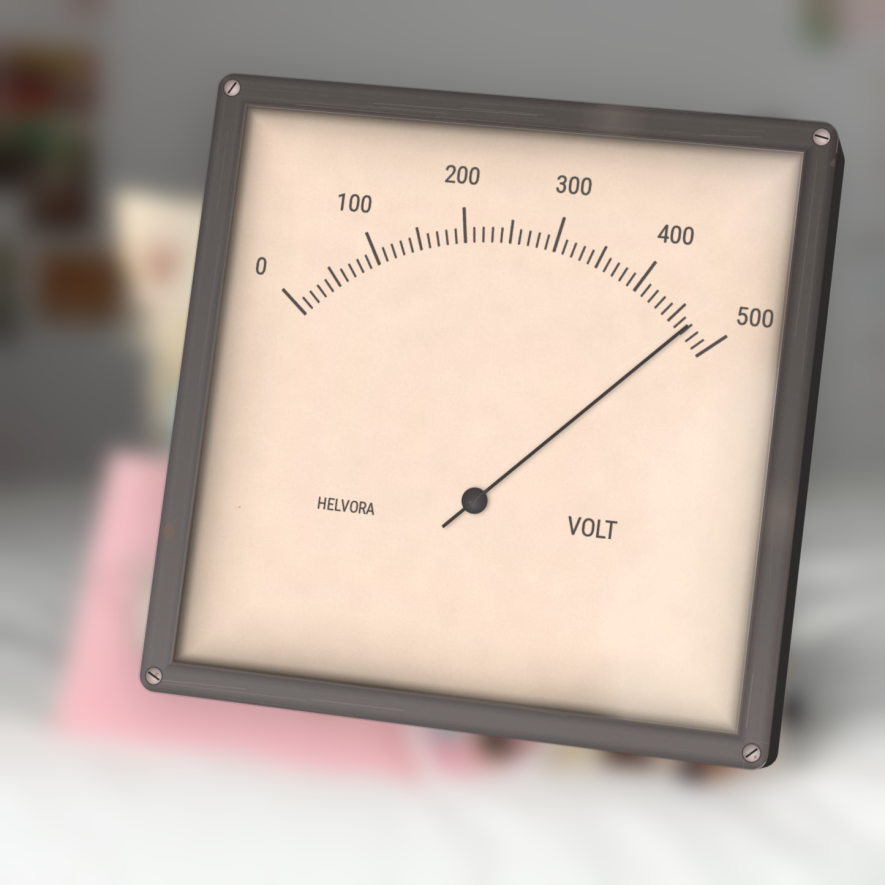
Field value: {"value": 470, "unit": "V"}
